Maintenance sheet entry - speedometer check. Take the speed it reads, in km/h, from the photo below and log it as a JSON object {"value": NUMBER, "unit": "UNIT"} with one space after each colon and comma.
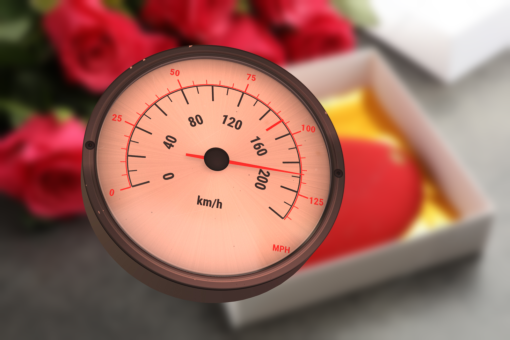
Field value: {"value": 190, "unit": "km/h"}
